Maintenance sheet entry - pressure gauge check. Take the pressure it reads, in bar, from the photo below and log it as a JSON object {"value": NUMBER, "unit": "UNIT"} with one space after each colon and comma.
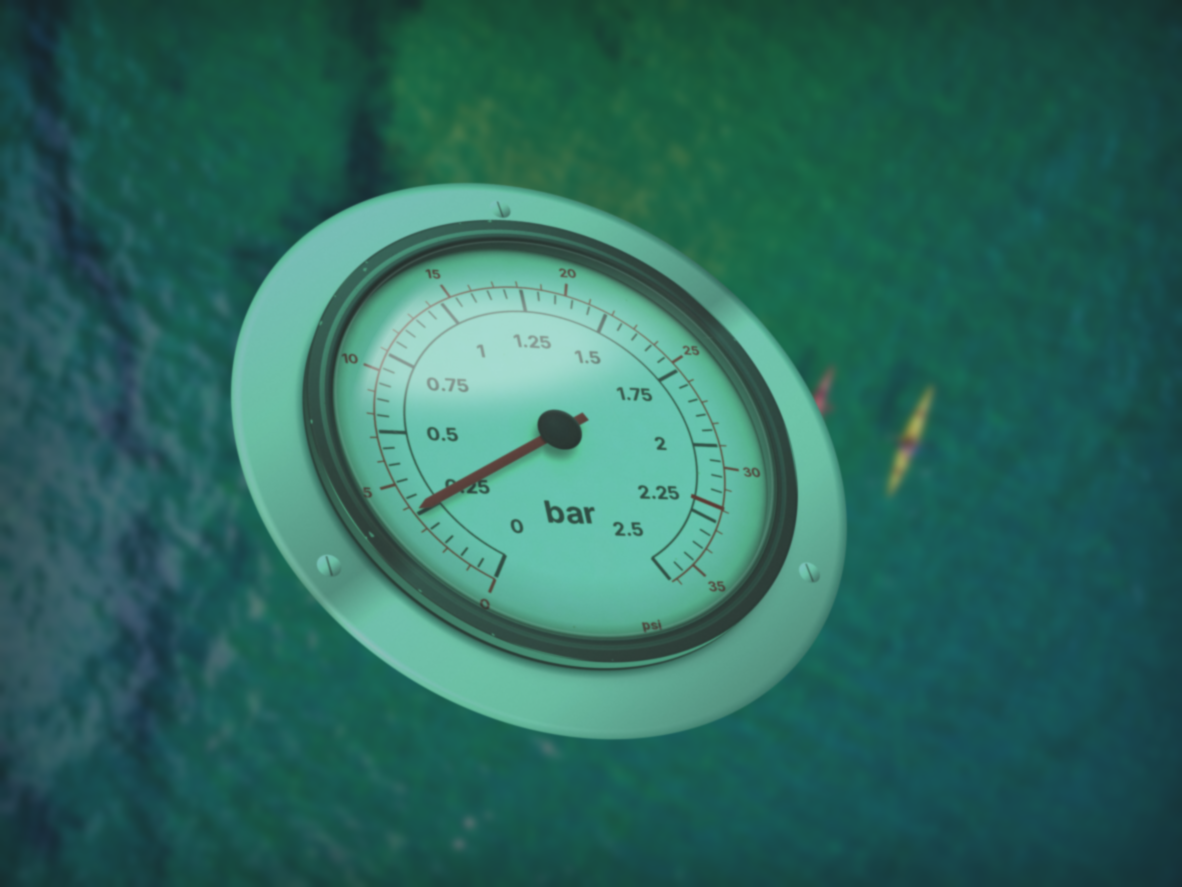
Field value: {"value": 0.25, "unit": "bar"}
